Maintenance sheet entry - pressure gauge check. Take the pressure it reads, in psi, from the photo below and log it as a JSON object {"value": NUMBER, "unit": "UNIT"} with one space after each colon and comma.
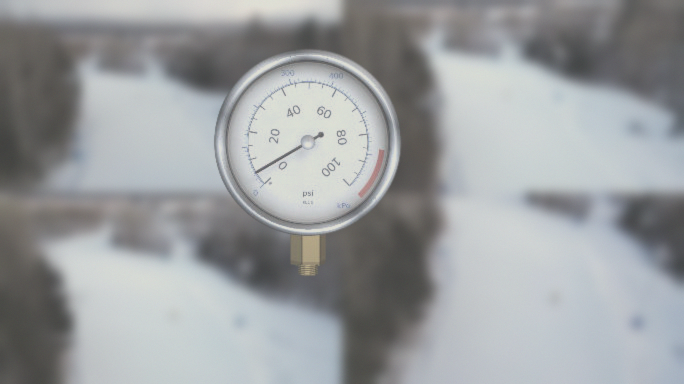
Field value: {"value": 5, "unit": "psi"}
